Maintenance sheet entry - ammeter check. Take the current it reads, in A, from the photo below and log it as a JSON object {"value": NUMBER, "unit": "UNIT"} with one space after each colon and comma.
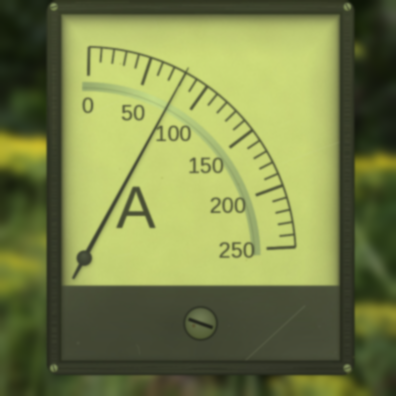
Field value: {"value": 80, "unit": "A"}
